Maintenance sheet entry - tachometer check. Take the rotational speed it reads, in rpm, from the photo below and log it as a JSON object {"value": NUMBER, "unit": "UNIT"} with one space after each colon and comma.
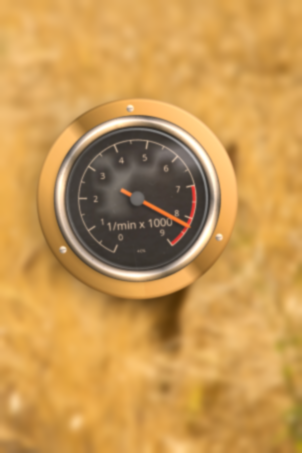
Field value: {"value": 8250, "unit": "rpm"}
